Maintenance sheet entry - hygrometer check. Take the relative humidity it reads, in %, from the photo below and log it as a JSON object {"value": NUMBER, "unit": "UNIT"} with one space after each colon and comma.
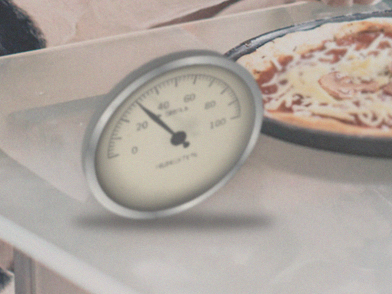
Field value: {"value": 30, "unit": "%"}
